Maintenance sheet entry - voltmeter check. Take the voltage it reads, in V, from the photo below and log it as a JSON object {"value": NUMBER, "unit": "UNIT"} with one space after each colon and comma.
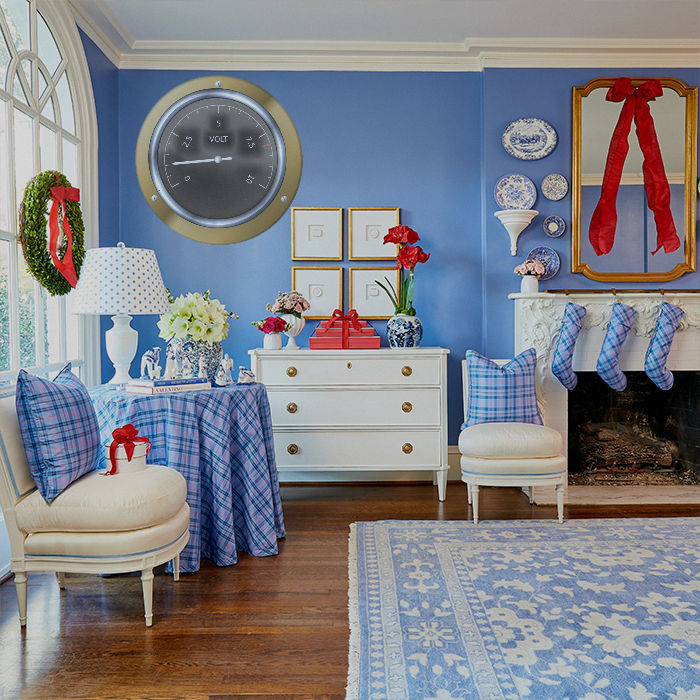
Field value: {"value": 1, "unit": "V"}
